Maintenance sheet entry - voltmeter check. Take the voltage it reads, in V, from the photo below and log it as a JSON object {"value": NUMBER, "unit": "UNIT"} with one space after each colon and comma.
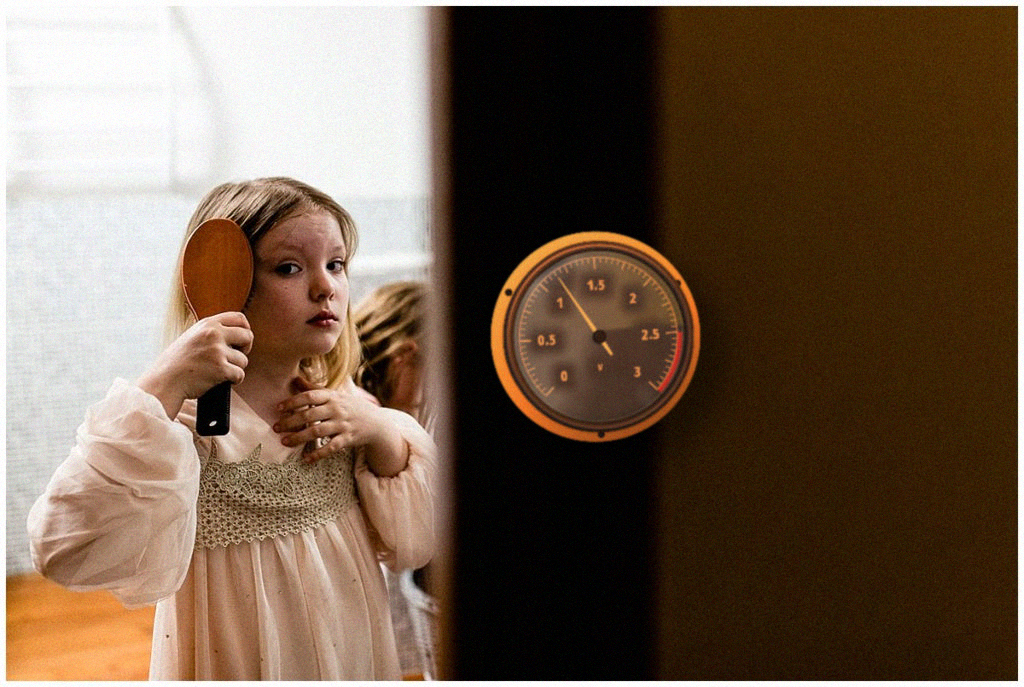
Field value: {"value": 1.15, "unit": "V"}
